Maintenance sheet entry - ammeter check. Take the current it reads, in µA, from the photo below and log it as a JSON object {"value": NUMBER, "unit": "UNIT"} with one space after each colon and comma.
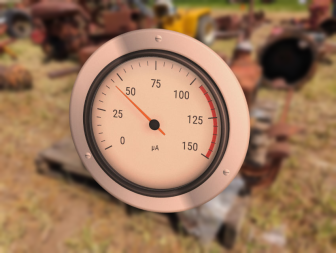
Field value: {"value": 45, "unit": "µA"}
